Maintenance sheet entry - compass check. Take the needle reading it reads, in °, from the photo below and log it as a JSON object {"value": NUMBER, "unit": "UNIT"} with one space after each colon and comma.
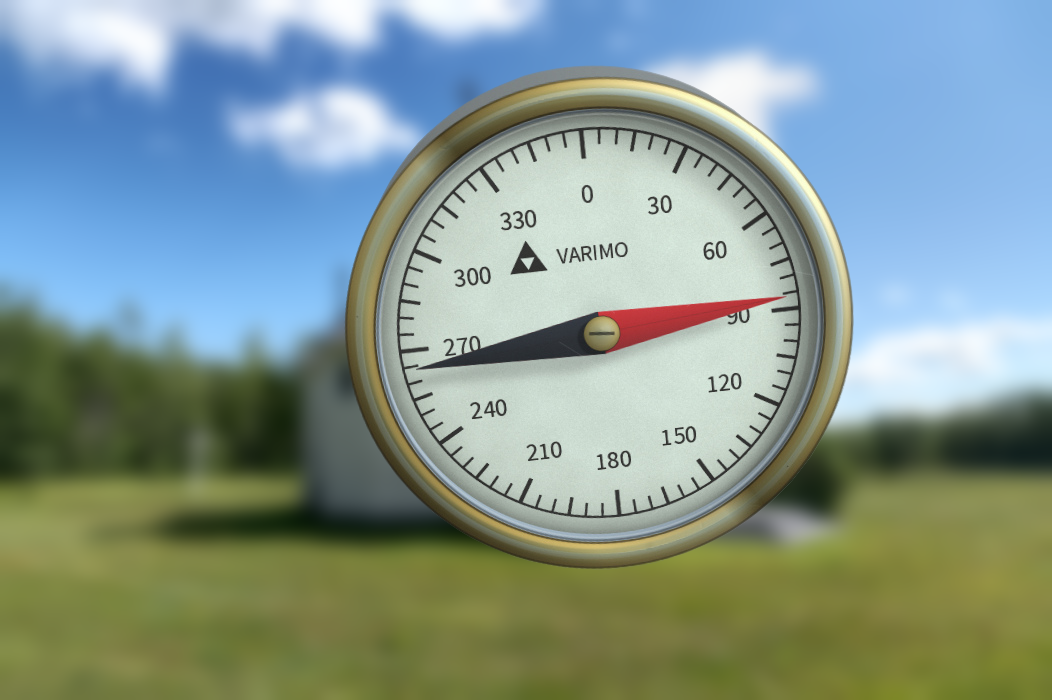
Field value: {"value": 85, "unit": "°"}
